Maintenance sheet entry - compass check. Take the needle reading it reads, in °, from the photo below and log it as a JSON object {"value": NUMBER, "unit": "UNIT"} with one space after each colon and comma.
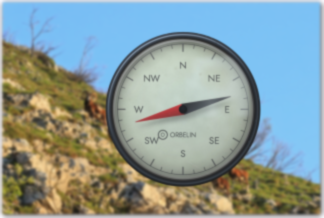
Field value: {"value": 255, "unit": "°"}
